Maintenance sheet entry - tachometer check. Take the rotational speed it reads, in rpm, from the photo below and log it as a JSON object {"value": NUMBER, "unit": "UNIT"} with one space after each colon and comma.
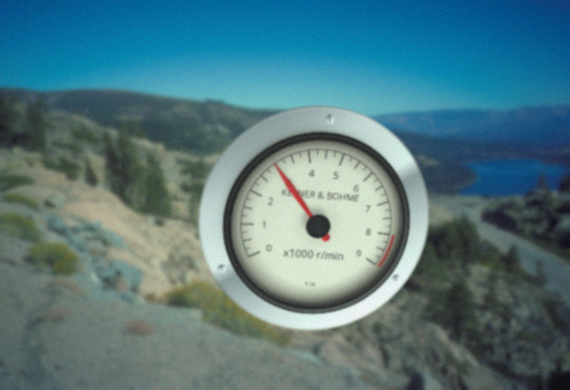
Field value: {"value": 3000, "unit": "rpm"}
